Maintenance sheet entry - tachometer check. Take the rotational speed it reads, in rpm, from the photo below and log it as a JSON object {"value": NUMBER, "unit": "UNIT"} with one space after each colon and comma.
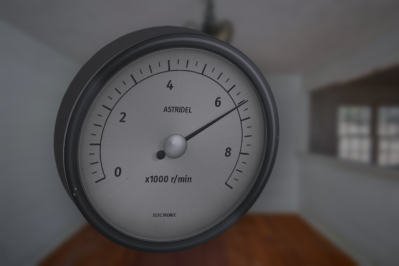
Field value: {"value": 6500, "unit": "rpm"}
